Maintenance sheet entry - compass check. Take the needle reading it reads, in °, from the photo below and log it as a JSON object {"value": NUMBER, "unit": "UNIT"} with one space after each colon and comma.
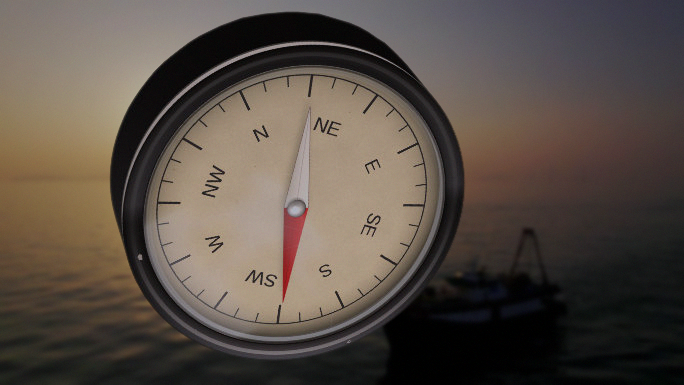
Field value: {"value": 210, "unit": "°"}
